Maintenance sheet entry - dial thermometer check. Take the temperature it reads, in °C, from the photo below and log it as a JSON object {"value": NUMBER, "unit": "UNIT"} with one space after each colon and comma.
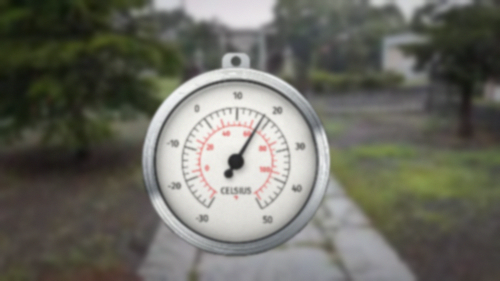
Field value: {"value": 18, "unit": "°C"}
